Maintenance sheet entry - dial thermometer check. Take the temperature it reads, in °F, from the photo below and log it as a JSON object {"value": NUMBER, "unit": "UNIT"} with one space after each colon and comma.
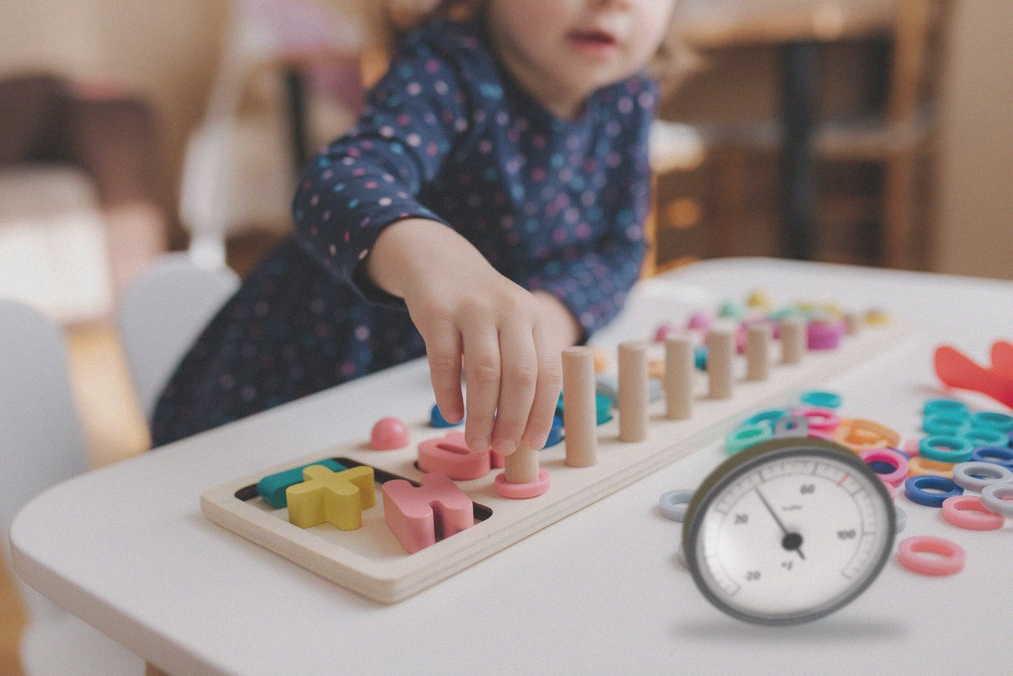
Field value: {"value": 36, "unit": "°F"}
